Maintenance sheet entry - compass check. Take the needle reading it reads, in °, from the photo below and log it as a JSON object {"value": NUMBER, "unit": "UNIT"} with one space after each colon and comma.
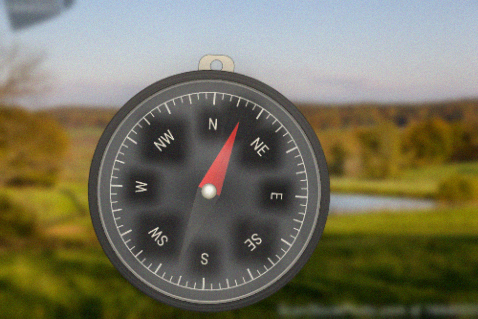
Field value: {"value": 20, "unit": "°"}
